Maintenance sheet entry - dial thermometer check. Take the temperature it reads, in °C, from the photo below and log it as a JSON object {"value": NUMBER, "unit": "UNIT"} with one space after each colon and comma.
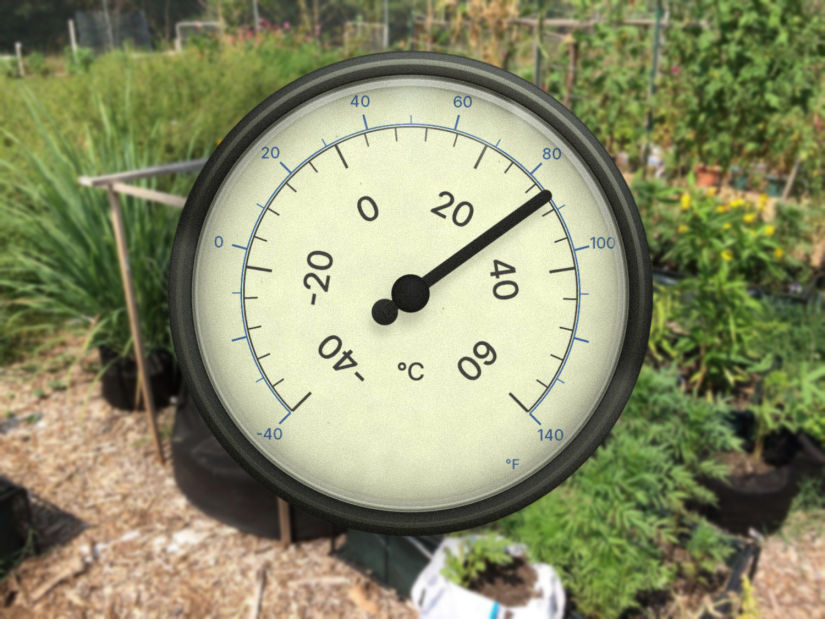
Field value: {"value": 30, "unit": "°C"}
